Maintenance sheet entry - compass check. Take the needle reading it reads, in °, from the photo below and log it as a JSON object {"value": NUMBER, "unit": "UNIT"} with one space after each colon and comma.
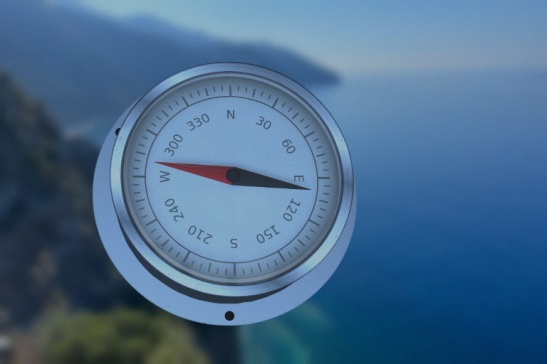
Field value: {"value": 280, "unit": "°"}
